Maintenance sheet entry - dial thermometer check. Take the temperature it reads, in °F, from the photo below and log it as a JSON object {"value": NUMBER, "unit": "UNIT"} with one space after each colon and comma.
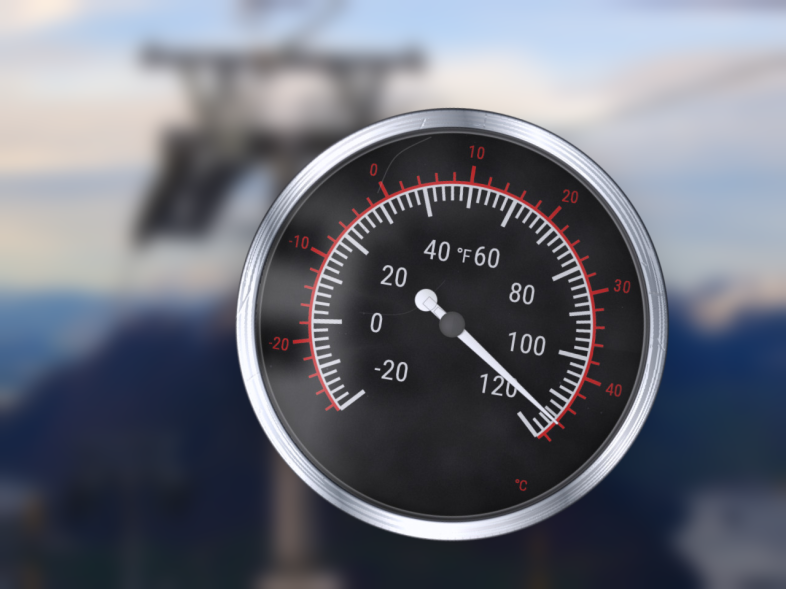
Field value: {"value": 115, "unit": "°F"}
